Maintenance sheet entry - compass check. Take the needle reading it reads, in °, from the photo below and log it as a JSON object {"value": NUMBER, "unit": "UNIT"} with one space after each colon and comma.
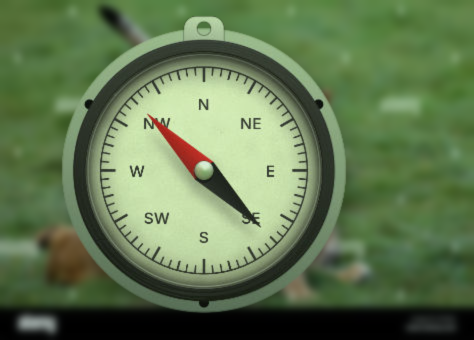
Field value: {"value": 315, "unit": "°"}
